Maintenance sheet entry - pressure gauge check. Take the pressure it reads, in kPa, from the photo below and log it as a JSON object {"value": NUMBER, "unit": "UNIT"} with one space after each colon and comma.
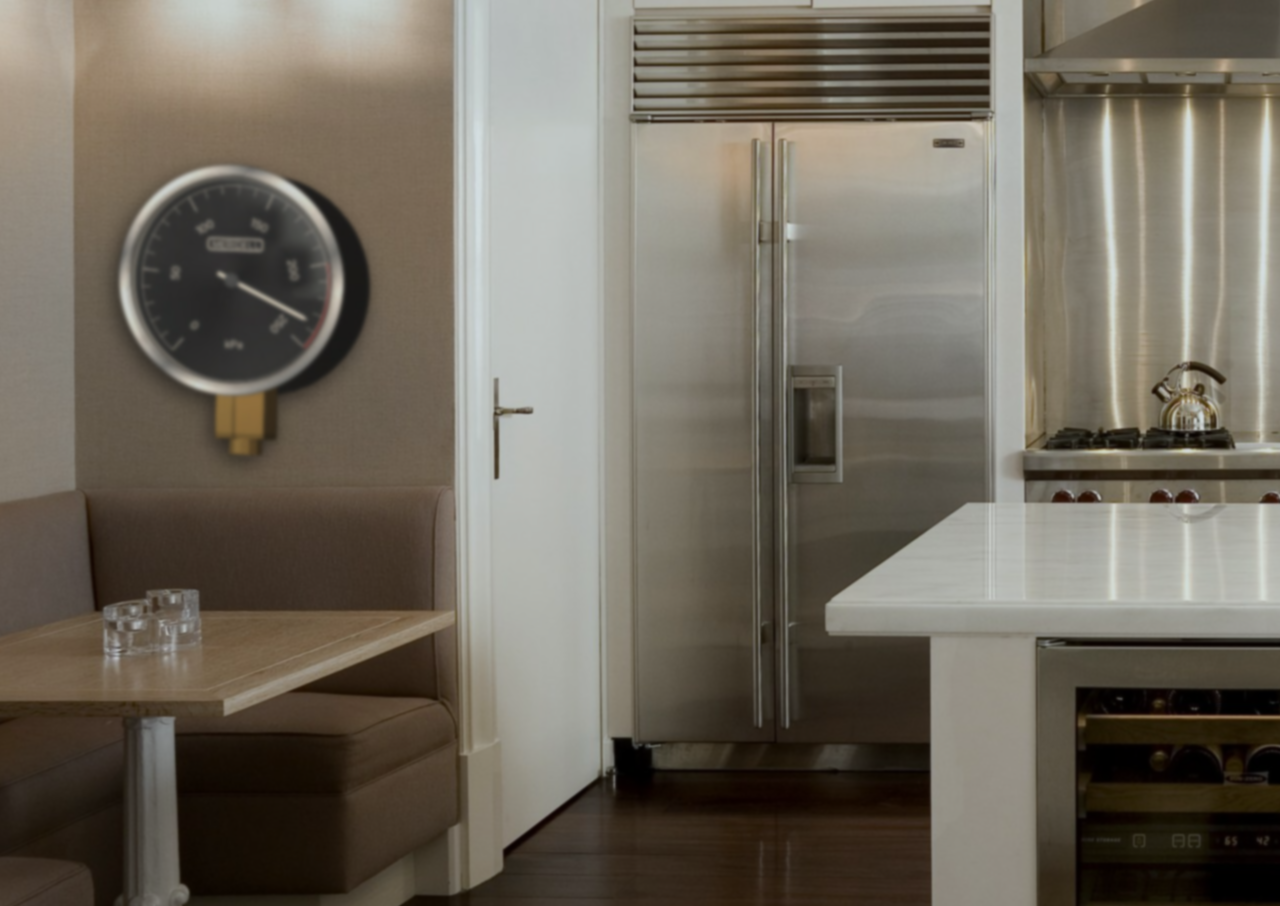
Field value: {"value": 235, "unit": "kPa"}
